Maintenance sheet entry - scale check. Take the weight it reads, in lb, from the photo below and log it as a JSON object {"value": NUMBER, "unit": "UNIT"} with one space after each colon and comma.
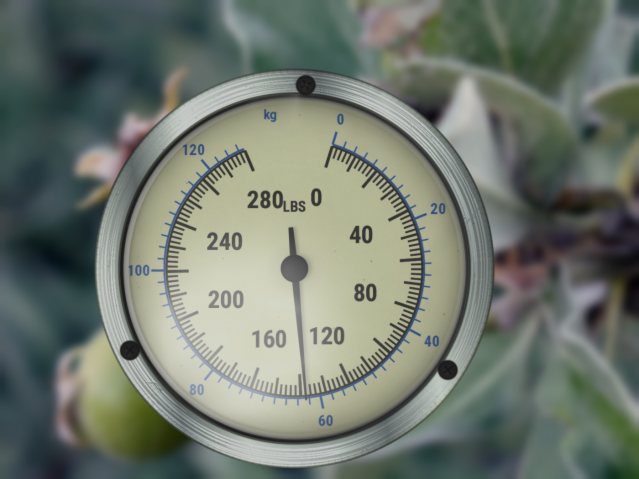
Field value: {"value": 138, "unit": "lb"}
